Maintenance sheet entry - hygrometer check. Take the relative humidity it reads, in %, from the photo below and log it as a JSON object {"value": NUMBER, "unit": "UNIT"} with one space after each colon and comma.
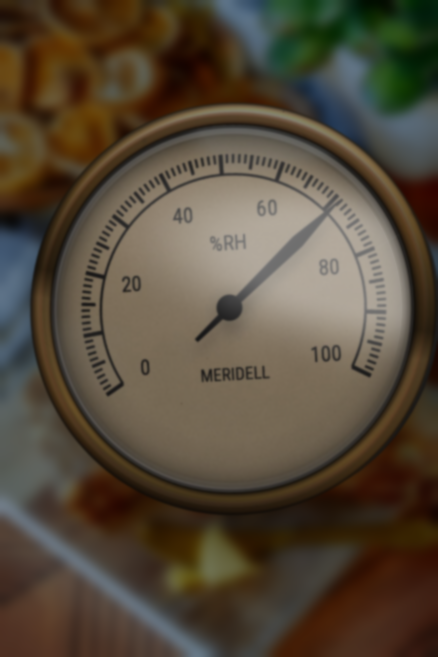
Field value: {"value": 71, "unit": "%"}
